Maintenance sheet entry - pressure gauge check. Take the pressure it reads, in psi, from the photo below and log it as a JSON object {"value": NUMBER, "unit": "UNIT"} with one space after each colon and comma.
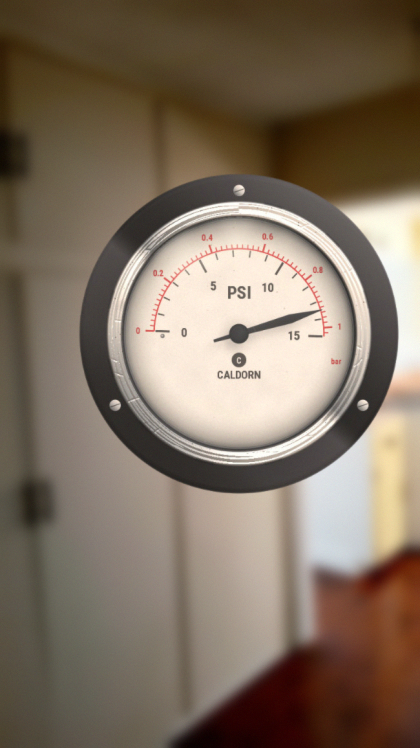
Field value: {"value": 13.5, "unit": "psi"}
